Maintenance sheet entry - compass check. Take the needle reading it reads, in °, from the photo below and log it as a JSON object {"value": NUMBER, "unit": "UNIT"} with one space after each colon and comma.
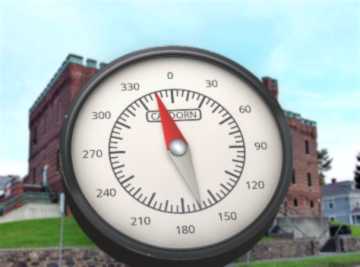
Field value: {"value": 345, "unit": "°"}
